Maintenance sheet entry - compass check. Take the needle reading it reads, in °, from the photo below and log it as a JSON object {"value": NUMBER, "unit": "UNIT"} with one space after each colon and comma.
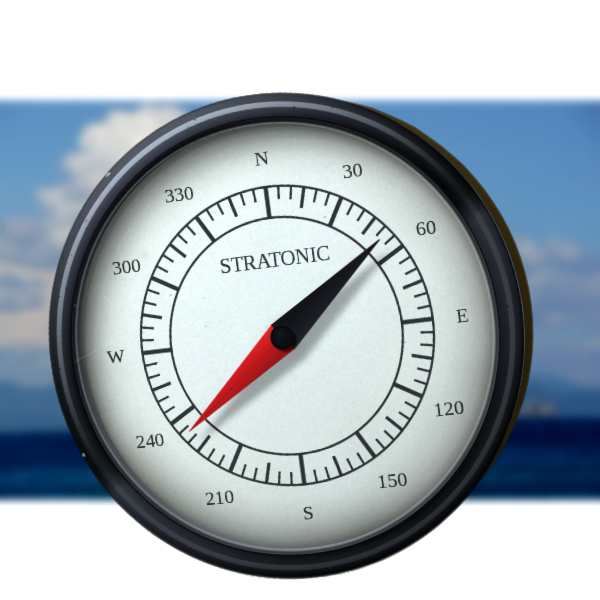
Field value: {"value": 232.5, "unit": "°"}
